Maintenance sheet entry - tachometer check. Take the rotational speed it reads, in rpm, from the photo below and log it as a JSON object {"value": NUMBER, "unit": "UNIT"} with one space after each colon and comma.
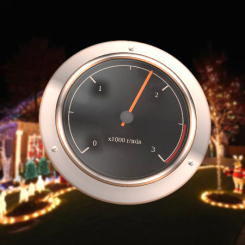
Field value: {"value": 1750, "unit": "rpm"}
